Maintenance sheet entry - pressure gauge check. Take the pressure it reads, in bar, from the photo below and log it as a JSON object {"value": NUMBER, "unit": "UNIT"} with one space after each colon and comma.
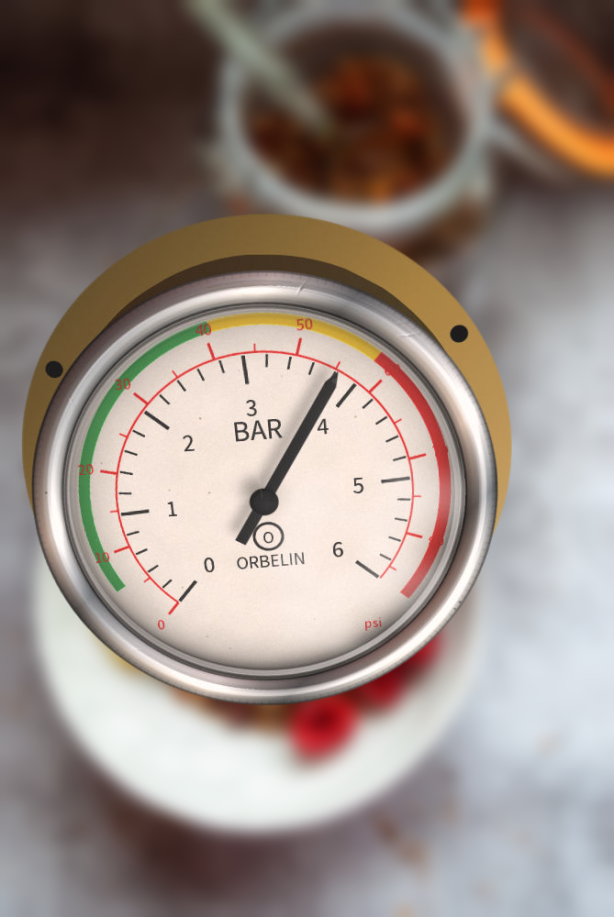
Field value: {"value": 3.8, "unit": "bar"}
